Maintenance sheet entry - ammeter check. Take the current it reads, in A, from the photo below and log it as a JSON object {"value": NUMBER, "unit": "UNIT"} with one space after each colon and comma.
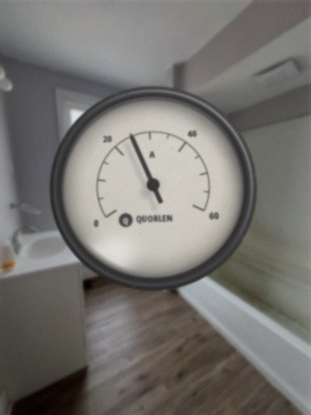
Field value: {"value": 25, "unit": "A"}
